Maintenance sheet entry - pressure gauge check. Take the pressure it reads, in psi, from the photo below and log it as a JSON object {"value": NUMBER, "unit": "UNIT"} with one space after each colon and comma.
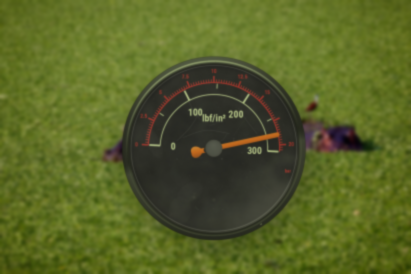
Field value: {"value": 275, "unit": "psi"}
